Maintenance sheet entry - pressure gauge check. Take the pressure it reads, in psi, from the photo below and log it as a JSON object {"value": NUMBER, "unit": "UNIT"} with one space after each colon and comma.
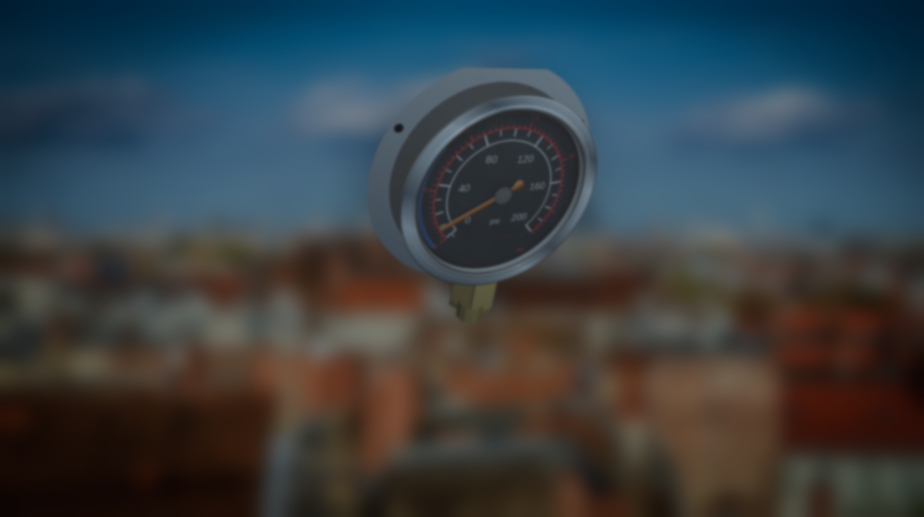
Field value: {"value": 10, "unit": "psi"}
